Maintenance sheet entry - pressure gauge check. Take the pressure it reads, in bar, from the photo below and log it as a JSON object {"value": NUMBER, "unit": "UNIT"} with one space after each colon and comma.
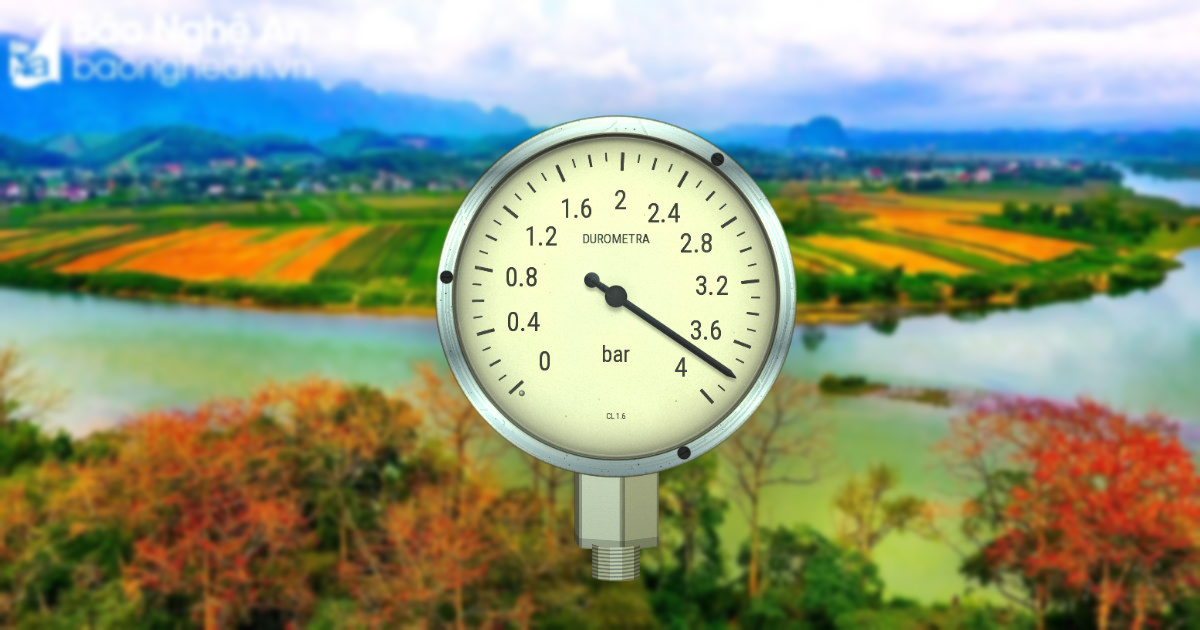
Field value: {"value": 3.8, "unit": "bar"}
